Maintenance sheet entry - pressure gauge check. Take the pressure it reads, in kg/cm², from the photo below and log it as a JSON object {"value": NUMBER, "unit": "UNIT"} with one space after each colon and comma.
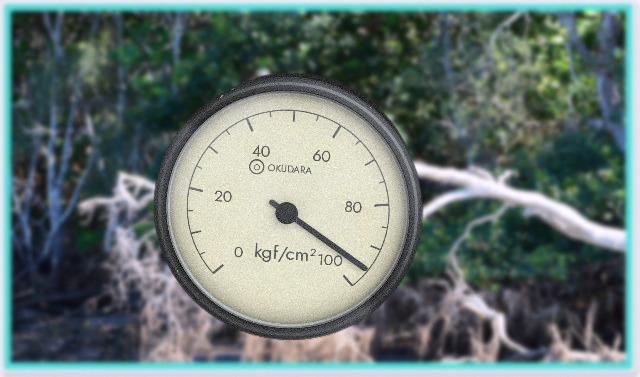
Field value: {"value": 95, "unit": "kg/cm²"}
